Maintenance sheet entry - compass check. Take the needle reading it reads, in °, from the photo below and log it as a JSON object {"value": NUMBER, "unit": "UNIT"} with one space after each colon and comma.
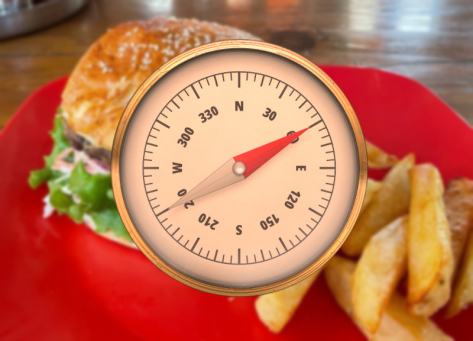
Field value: {"value": 60, "unit": "°"}
